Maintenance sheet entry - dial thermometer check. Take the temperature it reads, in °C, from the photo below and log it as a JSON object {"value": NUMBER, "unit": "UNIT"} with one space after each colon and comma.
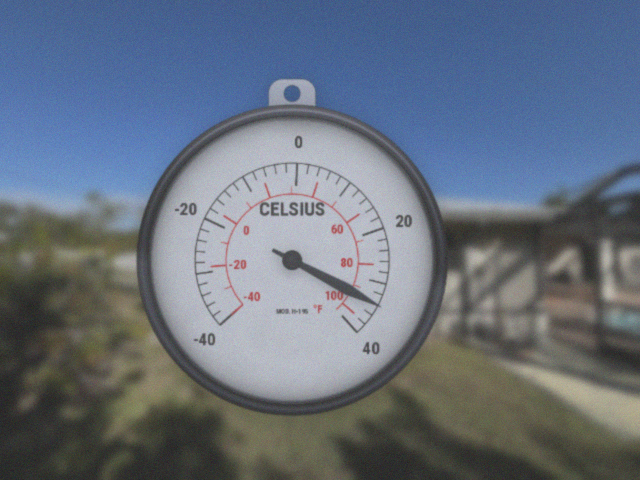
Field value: {"value": 34, "unit": "°C"}
